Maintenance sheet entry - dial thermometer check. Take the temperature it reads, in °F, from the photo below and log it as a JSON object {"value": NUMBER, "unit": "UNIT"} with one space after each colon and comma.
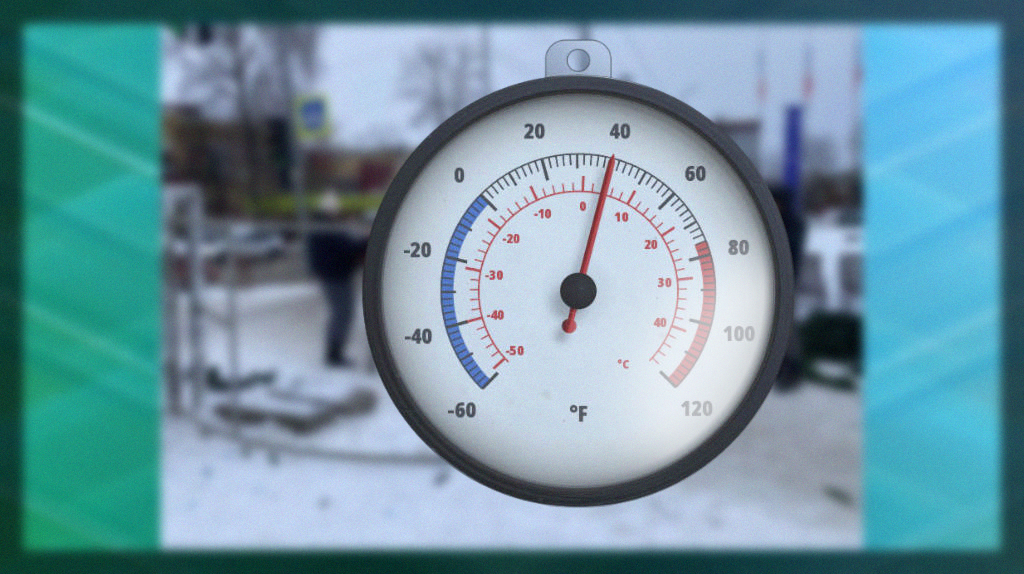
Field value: {"value": 40, "unit": "°F"}
